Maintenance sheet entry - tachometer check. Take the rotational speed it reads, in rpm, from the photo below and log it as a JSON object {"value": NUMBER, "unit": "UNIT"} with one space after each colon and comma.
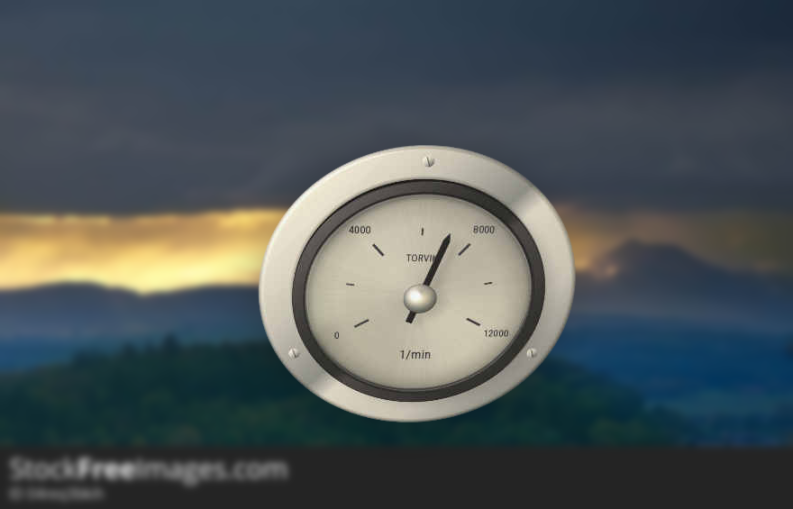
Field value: {"value": 7000, "unit": "rpm"}
